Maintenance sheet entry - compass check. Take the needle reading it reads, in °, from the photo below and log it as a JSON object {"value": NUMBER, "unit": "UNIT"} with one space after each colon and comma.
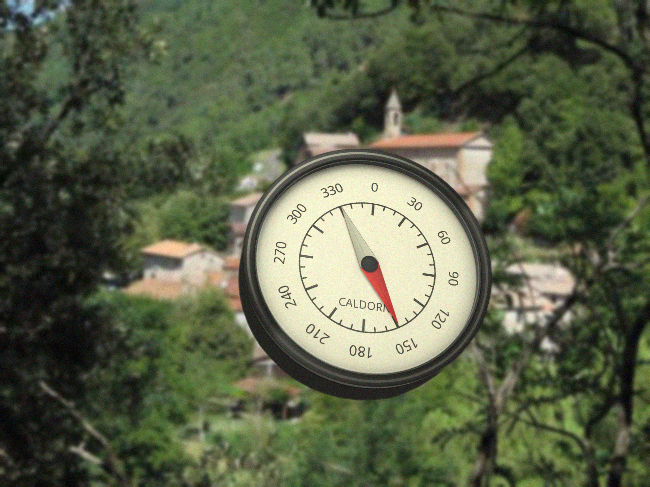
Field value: {"value": 150, "unit": "°"}
